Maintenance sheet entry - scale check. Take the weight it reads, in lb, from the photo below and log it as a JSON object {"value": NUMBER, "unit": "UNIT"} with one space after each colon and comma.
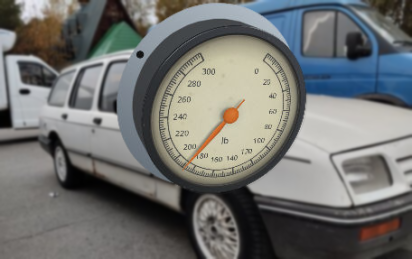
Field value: {"value": 190, "unit": "lb"}
